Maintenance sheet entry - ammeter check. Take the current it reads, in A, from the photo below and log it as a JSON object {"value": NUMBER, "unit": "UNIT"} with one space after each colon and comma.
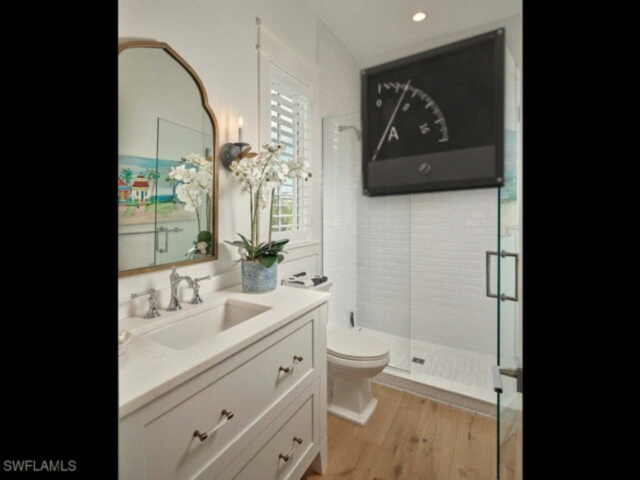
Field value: {"value": 6, "unit": "A"}
